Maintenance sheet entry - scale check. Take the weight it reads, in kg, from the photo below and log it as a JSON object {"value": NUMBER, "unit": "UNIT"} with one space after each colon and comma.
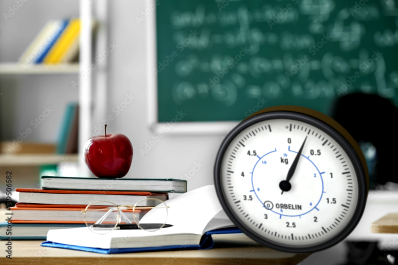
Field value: {"value": 0.25, "unit": "kg"}
